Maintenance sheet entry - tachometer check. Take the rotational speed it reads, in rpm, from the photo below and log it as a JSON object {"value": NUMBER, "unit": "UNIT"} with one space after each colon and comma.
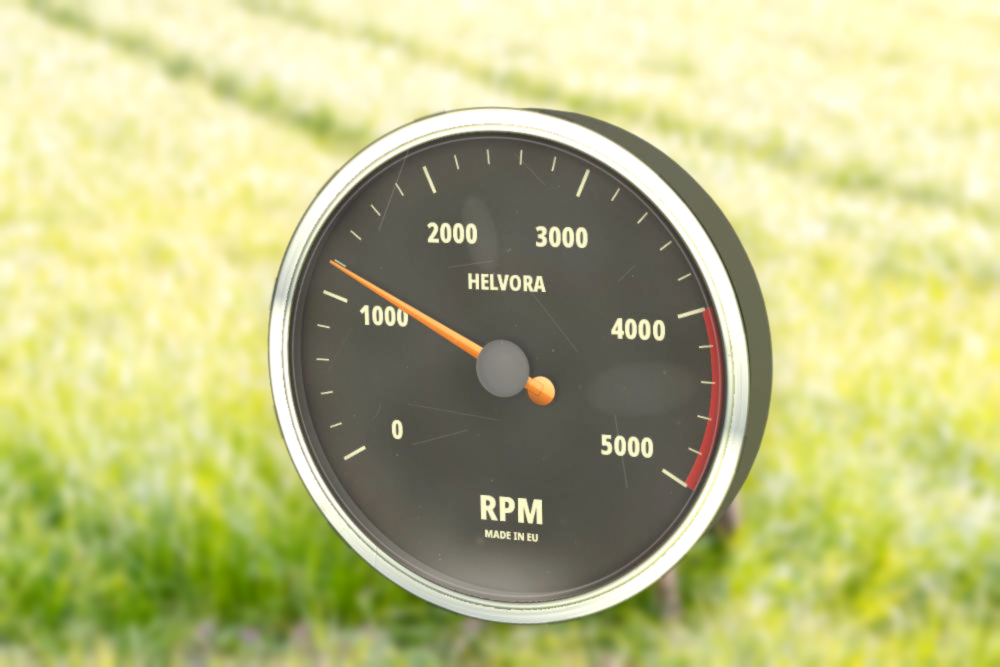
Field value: {"value": 1200, "unit": "rpm"}
